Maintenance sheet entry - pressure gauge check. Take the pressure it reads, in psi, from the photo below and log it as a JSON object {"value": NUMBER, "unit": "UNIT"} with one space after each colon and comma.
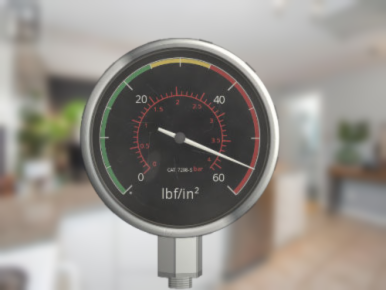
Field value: {"value": 55, "unit": "psi"}
